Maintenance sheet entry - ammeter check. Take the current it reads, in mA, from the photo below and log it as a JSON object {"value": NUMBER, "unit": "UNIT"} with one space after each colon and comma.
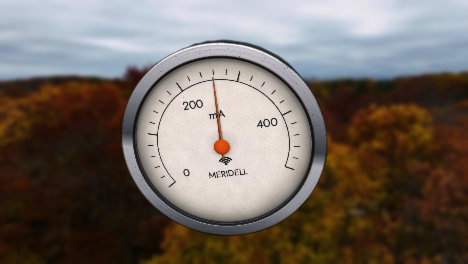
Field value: {"value": 260, "unit": "mA"}
